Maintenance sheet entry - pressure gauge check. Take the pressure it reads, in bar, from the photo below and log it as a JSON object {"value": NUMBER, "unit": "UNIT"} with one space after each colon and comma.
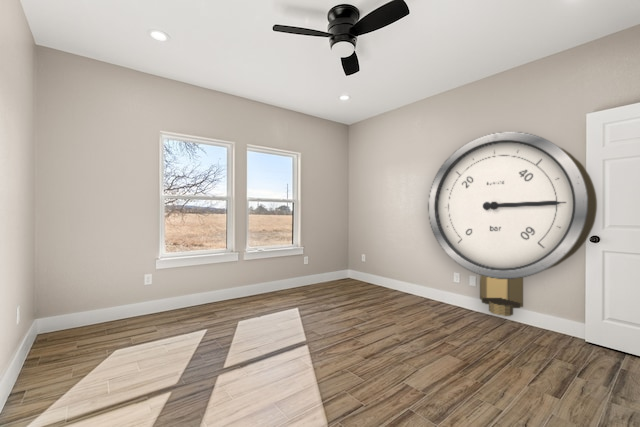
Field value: {"value": 50, "unit": "bar"}
